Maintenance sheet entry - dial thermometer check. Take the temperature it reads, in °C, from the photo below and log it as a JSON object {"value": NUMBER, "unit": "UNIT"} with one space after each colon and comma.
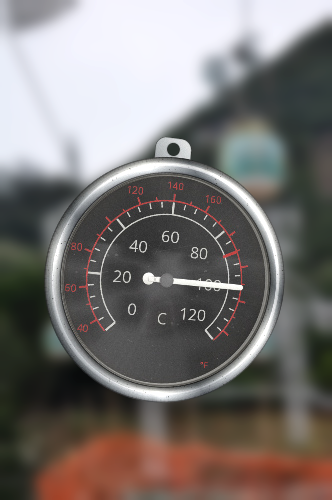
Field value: {"value": 100, "unit": "°C"}
